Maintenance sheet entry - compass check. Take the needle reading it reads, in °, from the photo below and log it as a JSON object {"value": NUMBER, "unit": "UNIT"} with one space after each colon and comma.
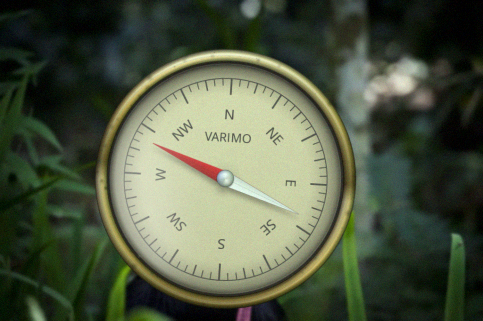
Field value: {"value": 292.5, "unit": "°"}
